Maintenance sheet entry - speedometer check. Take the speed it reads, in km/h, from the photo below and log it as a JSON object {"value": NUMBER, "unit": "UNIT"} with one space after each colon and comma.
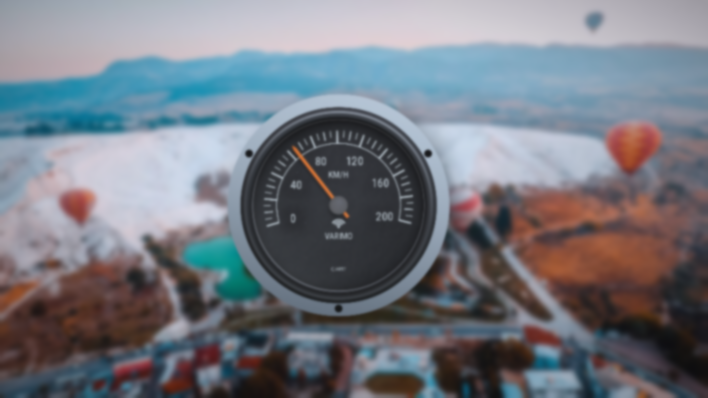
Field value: {"value": 65, "unit": "km/h"}
